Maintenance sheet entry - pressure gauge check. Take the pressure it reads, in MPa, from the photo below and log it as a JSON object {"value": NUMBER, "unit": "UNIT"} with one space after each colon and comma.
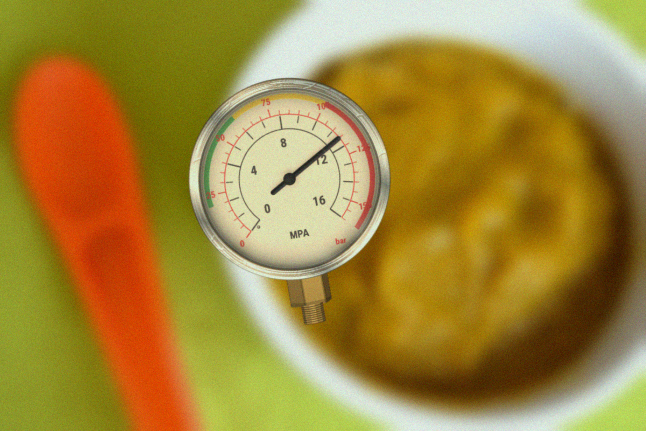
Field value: {"value": 11.5, "unit": "MPa"}
